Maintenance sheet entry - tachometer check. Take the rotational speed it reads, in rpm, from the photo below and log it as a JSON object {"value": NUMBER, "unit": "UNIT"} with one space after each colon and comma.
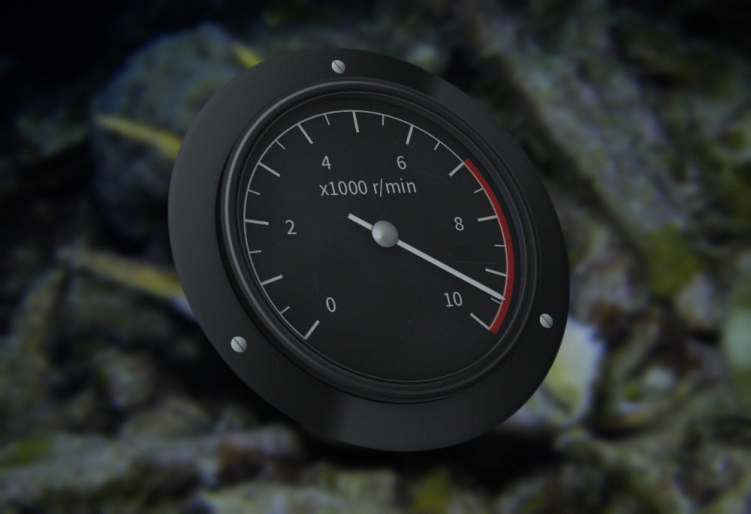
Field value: {"value": 9500, "unit": "rpm"}
